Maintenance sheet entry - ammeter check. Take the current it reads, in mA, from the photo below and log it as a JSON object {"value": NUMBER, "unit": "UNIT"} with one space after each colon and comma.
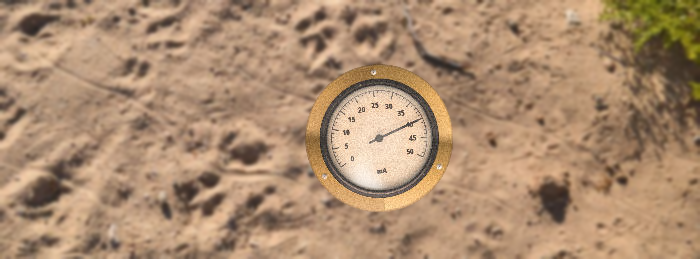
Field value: {"value": 40, "unit": "mA"}
